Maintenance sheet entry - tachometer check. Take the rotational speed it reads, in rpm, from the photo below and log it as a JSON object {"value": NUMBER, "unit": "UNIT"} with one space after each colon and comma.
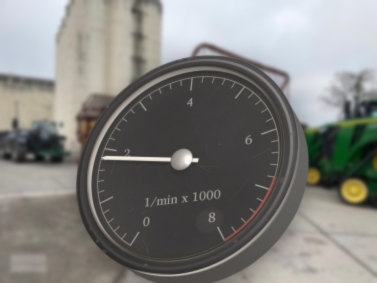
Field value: {"value": 1800, "unit": "rpm"}
